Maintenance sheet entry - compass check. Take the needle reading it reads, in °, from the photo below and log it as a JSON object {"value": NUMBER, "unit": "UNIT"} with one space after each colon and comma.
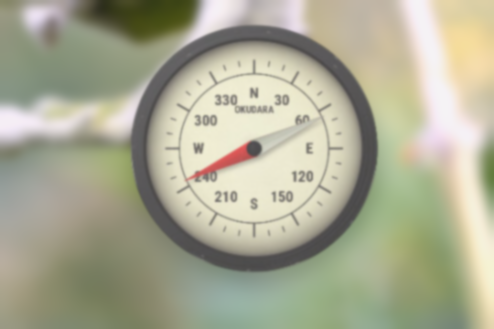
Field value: {"value": 245, "unit": "°"}
